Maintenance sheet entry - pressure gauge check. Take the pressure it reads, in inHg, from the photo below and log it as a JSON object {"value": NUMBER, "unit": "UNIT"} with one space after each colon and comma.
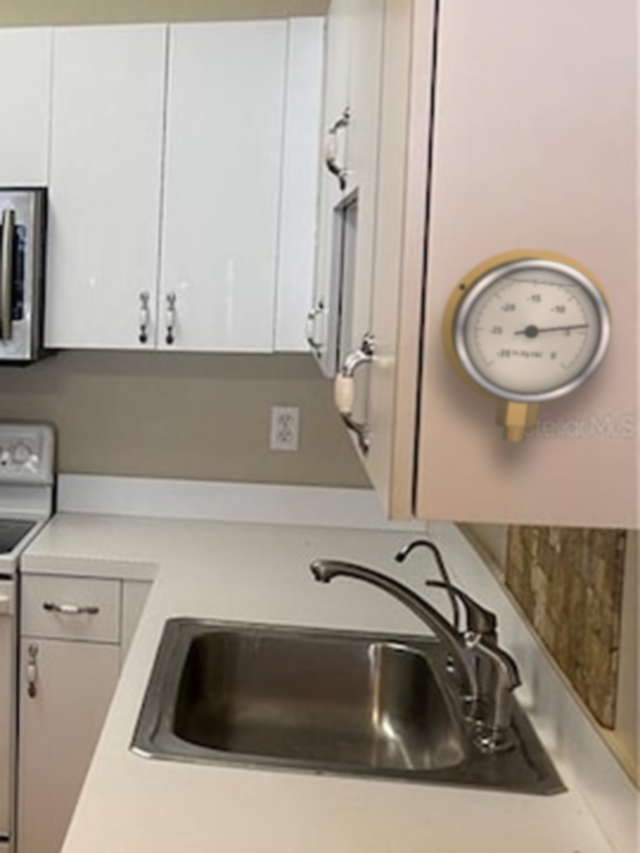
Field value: {"value": -6, "unit": "inHg"}
